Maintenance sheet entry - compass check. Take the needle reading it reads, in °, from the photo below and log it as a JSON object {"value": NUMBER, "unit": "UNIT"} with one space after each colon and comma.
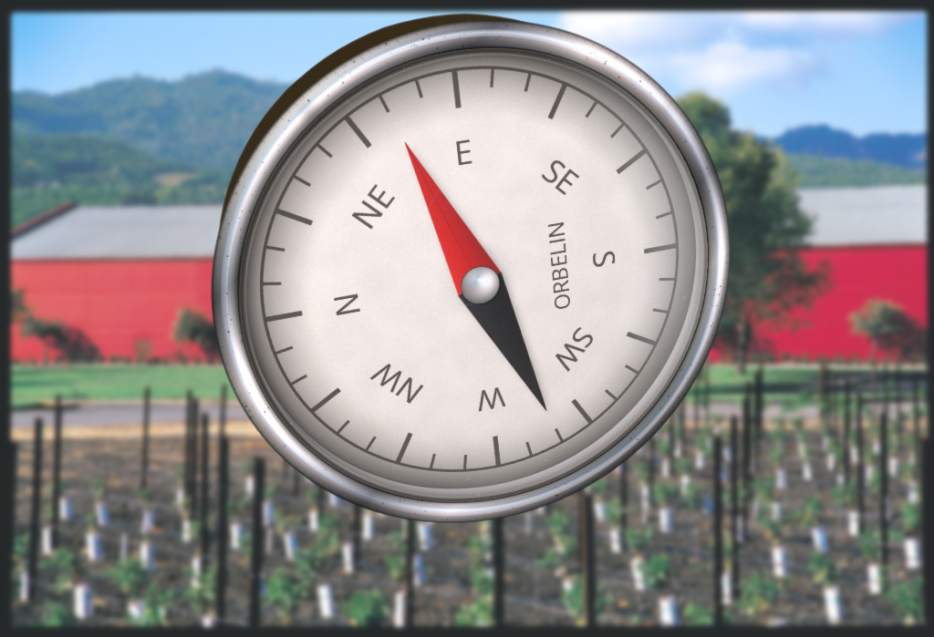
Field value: {"value": 70, "unit": "°"}
